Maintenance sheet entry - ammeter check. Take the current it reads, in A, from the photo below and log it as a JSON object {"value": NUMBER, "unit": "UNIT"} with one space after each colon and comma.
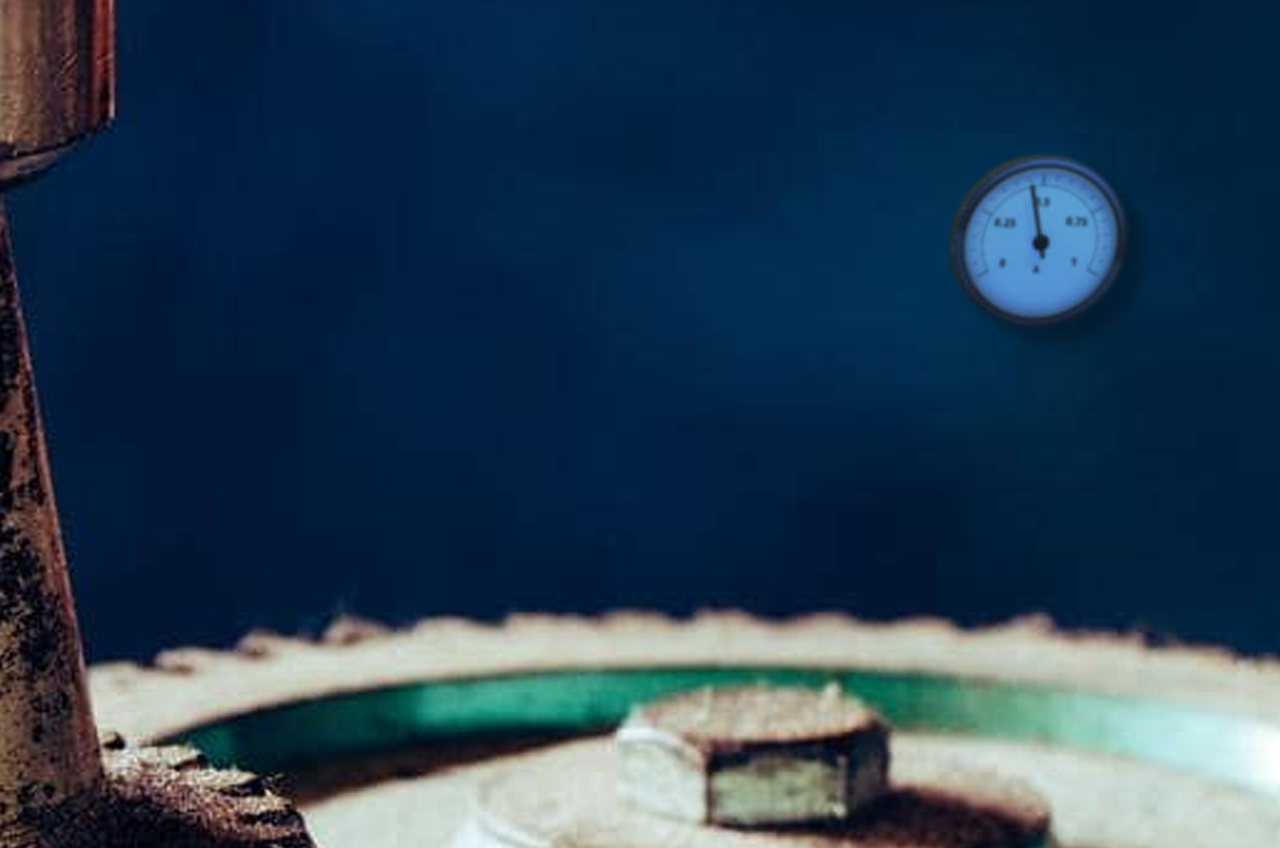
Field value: {"value": 0.45, "unit": "A"}
